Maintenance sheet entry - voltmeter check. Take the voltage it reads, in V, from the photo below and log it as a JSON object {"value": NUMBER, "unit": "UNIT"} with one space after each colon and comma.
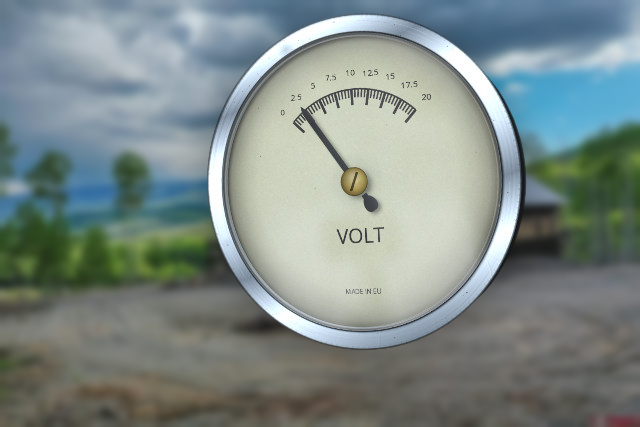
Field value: {"value": 2.5, "unit": "V"}
